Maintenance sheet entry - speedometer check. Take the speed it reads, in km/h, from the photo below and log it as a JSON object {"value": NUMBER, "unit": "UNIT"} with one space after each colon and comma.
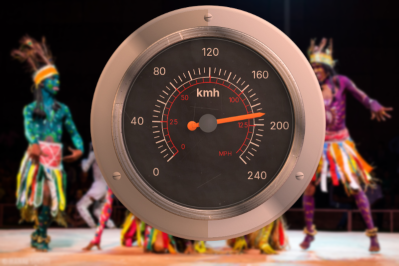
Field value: {"value": 190, "unit": "km/h"}
